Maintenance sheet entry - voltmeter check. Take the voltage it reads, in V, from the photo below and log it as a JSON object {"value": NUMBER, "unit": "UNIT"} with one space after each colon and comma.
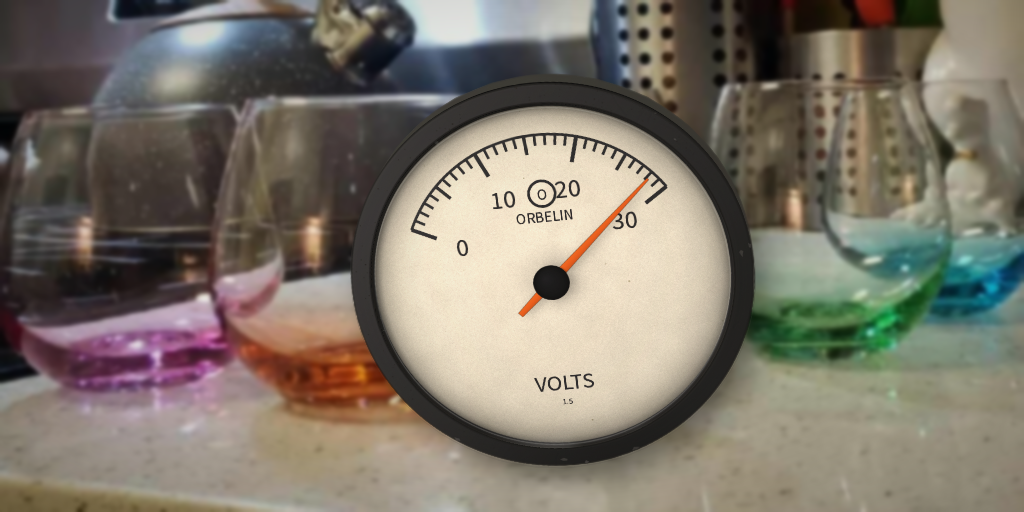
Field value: {"value": 28, "unit": "V"}
